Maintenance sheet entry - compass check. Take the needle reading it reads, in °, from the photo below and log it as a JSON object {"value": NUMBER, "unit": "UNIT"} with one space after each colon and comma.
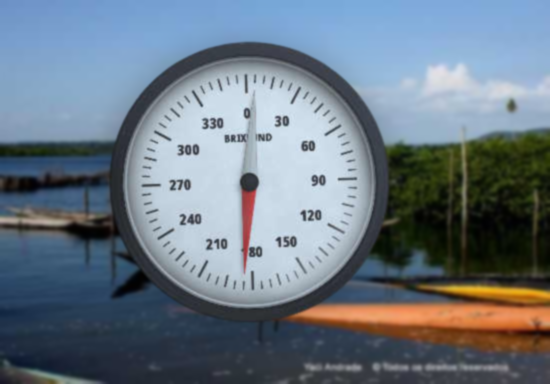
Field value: {"value": 185, "unit": "°"}
